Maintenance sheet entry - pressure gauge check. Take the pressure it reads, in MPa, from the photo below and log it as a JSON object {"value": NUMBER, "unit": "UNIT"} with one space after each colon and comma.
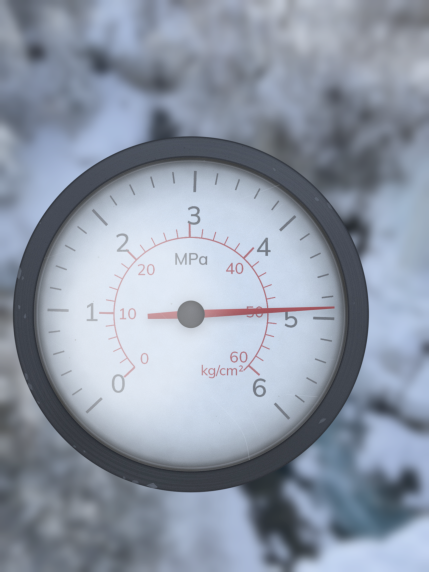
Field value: {"value": 4.9, "unit": "MPa"}
